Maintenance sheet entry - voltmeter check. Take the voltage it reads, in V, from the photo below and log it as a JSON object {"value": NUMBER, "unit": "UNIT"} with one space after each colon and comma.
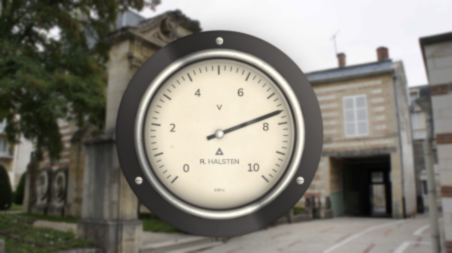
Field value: {"value": 7.6, "unit": "V"}
